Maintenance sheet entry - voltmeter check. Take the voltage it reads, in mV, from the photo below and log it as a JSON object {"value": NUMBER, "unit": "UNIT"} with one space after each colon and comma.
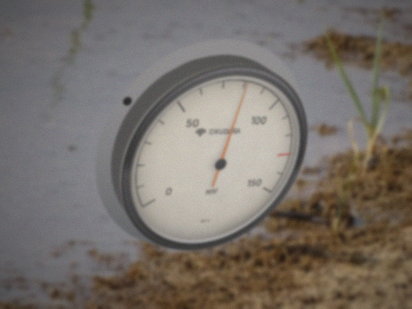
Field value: {"value": 80, "unit": "mV"}
